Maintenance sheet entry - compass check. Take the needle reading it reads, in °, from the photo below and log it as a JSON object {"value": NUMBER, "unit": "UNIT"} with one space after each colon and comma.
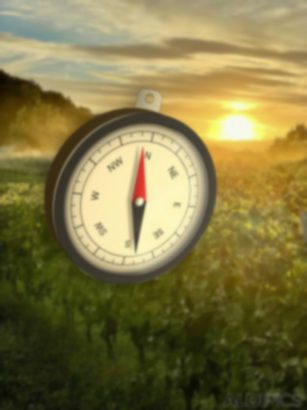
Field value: {"value": 350, "unit": "°"}
